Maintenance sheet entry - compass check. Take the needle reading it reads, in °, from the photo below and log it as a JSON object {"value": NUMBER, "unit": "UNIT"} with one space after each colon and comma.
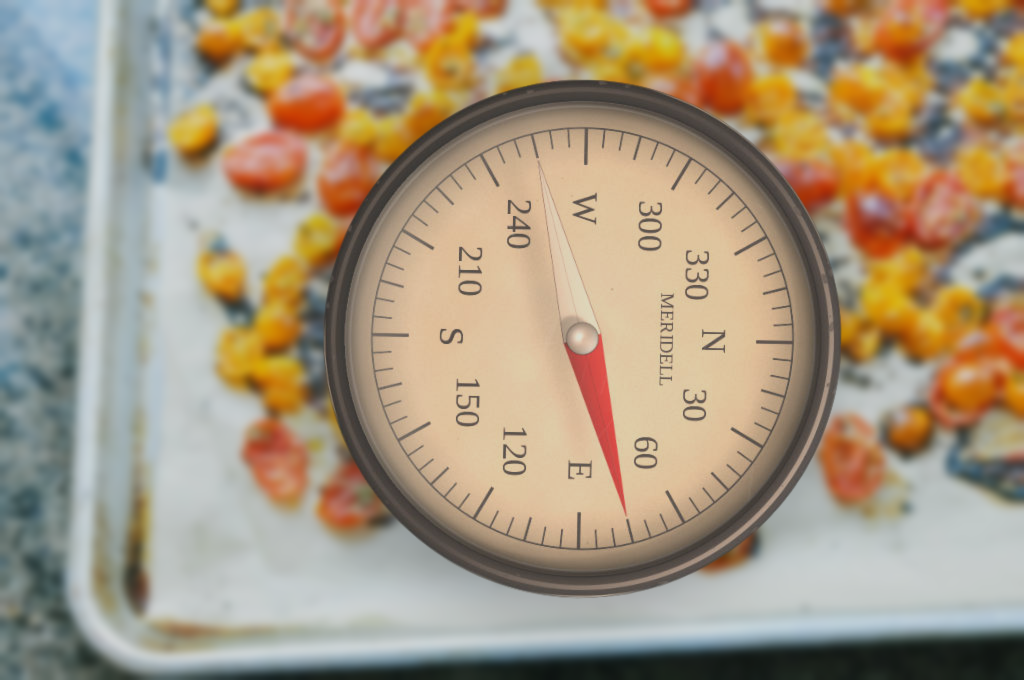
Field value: {"value": 75, "unit": "°"}
